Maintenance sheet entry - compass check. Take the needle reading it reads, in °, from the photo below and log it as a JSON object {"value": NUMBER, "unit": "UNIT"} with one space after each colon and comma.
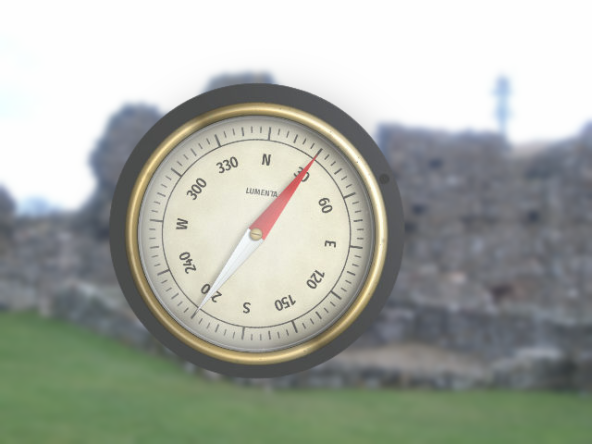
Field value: {"value": 30, "unit": "°"}
